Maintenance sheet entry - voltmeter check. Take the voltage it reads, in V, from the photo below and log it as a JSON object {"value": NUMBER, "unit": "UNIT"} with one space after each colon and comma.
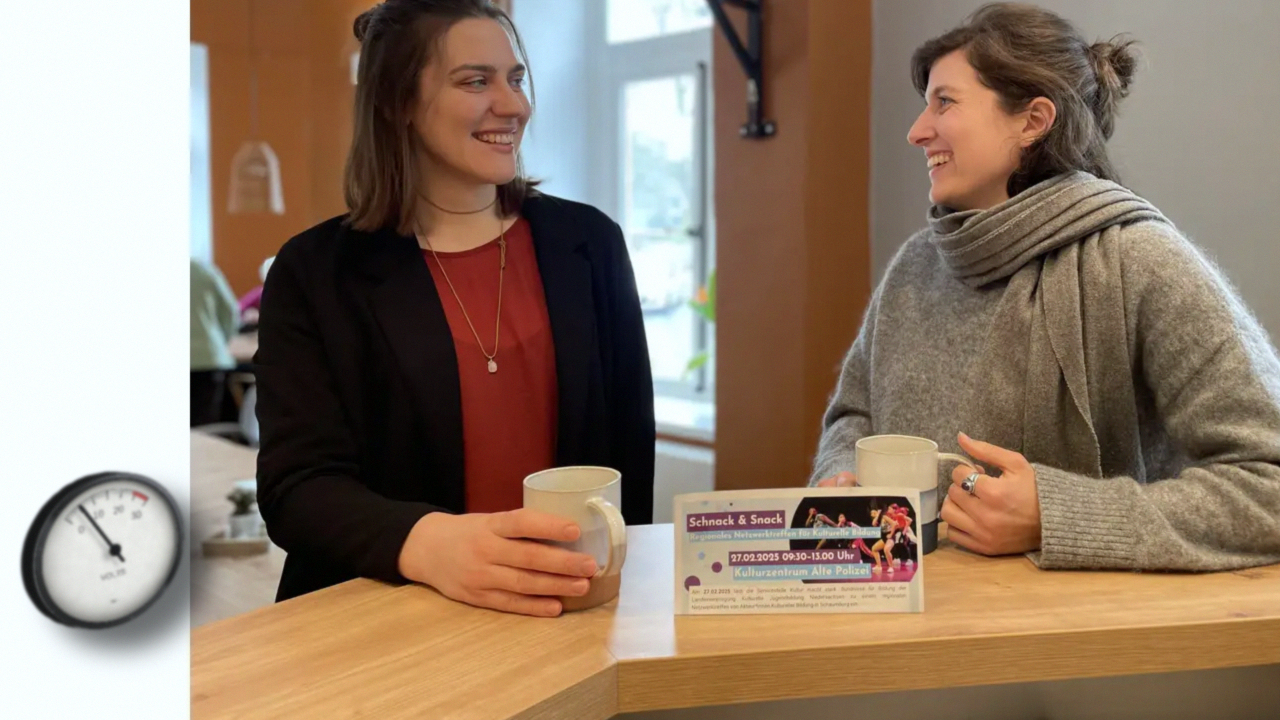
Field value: {"value": 5, "unit": "V"}
